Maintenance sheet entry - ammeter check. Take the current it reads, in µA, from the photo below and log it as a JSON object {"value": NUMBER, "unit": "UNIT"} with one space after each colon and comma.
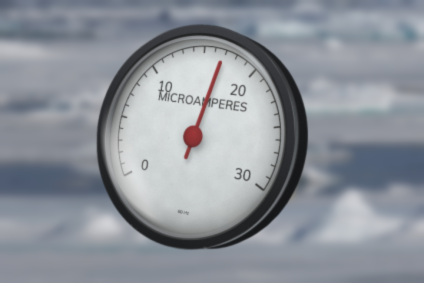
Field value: {"value": 17, "unit": "µA"}
